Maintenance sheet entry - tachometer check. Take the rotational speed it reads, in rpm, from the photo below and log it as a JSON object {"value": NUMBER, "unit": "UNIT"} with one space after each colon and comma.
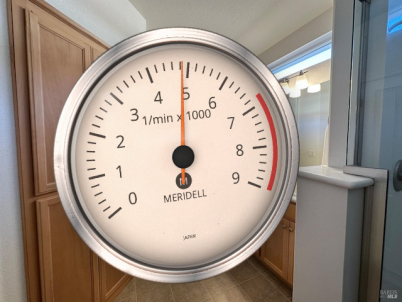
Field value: {"value": 4800, "unit": "rpm"}
